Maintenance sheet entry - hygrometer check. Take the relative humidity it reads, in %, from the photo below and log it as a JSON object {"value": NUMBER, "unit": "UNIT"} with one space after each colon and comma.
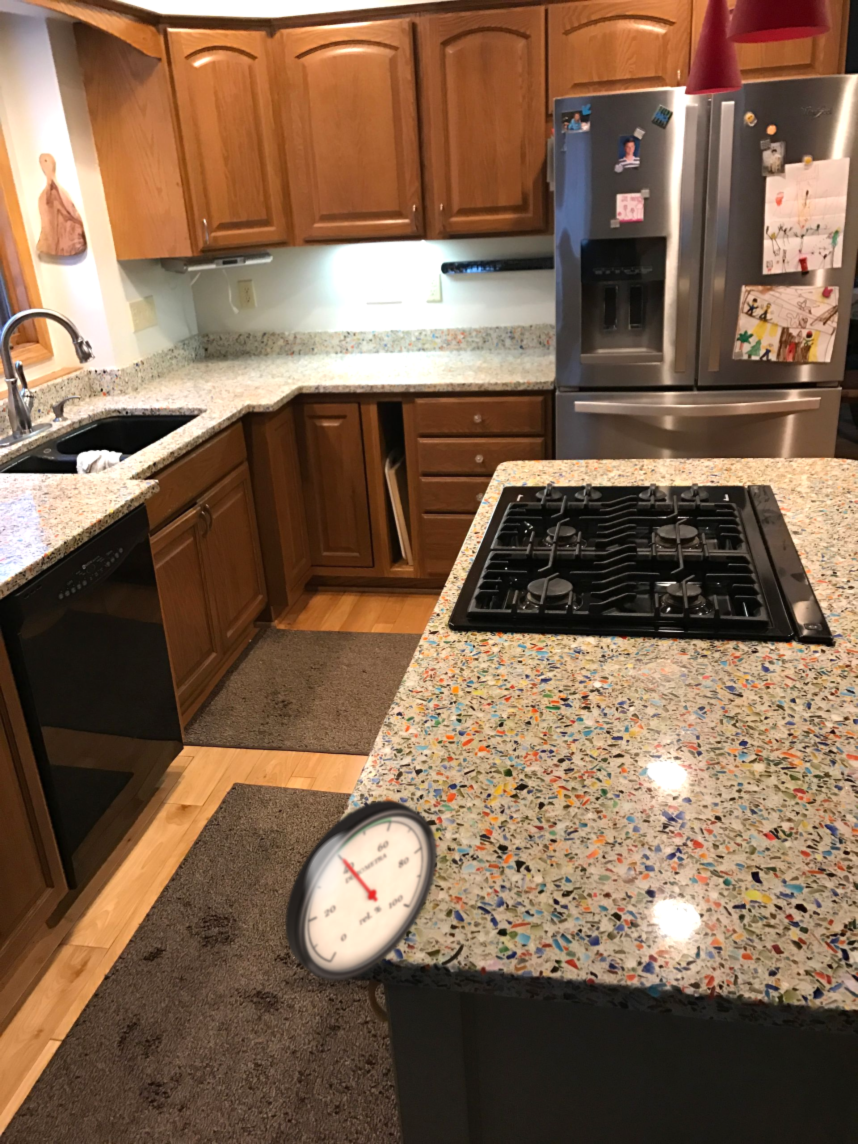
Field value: {"value": 40, "unit": "%"}
